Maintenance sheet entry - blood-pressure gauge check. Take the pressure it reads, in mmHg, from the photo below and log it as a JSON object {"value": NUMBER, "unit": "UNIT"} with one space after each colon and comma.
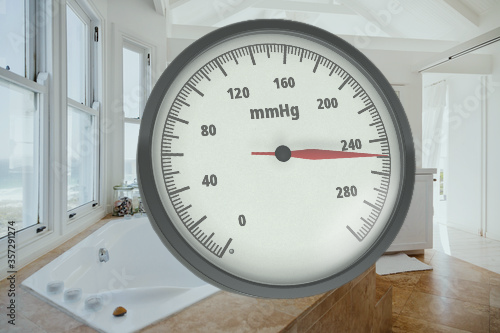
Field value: {"value": 250, "unit": "mmHg"}
